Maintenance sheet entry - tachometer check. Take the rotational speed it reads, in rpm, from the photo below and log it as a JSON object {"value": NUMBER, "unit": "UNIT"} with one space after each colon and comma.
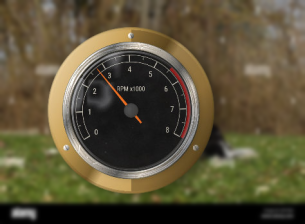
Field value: {"value": 2750, "unit": "rpm"}
